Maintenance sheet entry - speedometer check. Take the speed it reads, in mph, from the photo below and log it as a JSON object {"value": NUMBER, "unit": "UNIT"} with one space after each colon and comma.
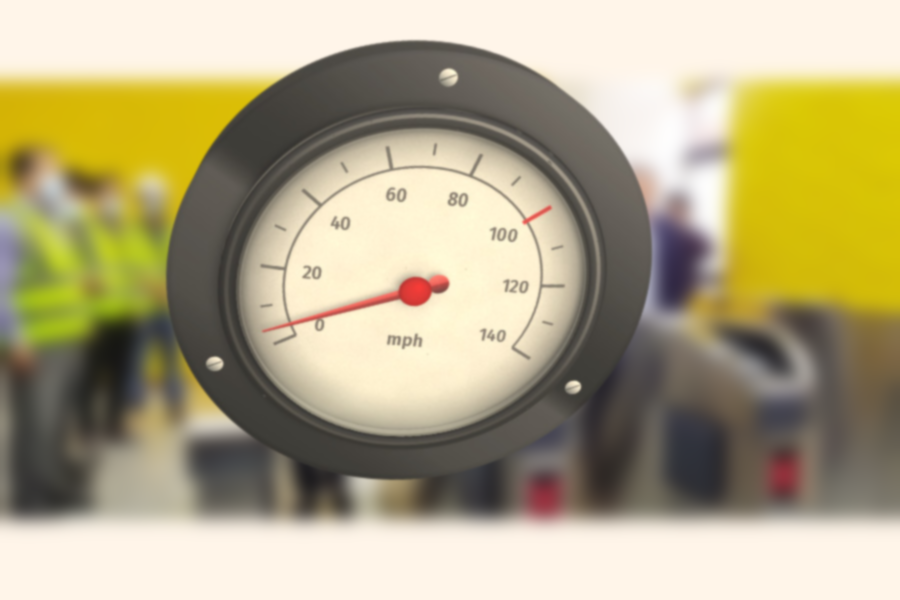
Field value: {"value": 5, "unit": "mph"}
